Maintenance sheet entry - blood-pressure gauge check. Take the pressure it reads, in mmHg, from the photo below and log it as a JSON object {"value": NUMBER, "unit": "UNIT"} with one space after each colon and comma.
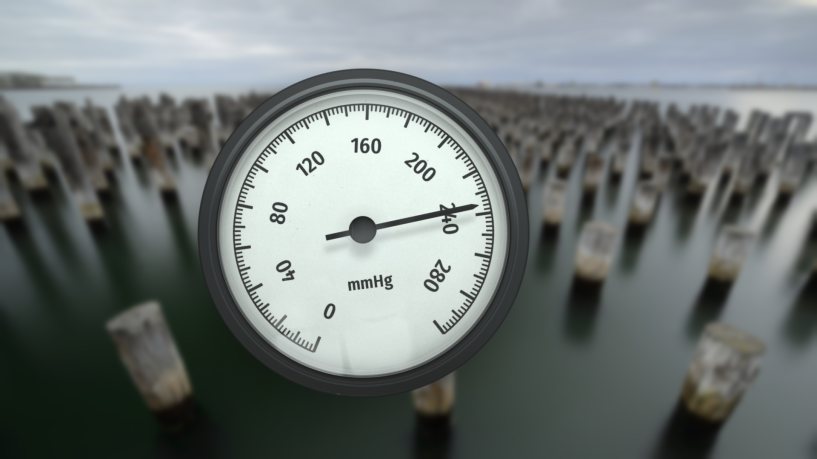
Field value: {"value": 236, "unit": "mmHg"}
